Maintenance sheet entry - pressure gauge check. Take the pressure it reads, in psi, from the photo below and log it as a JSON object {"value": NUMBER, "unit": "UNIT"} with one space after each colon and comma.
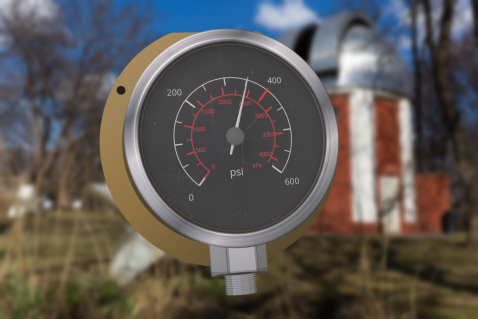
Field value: {"value": 350, "unit": "psi"}
